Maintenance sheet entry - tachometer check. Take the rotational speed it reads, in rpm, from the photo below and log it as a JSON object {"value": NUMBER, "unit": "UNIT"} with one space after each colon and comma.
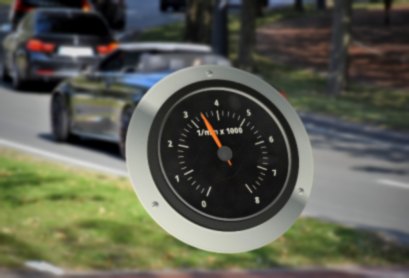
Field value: {"value": 3400, "unit": "rpm"}
